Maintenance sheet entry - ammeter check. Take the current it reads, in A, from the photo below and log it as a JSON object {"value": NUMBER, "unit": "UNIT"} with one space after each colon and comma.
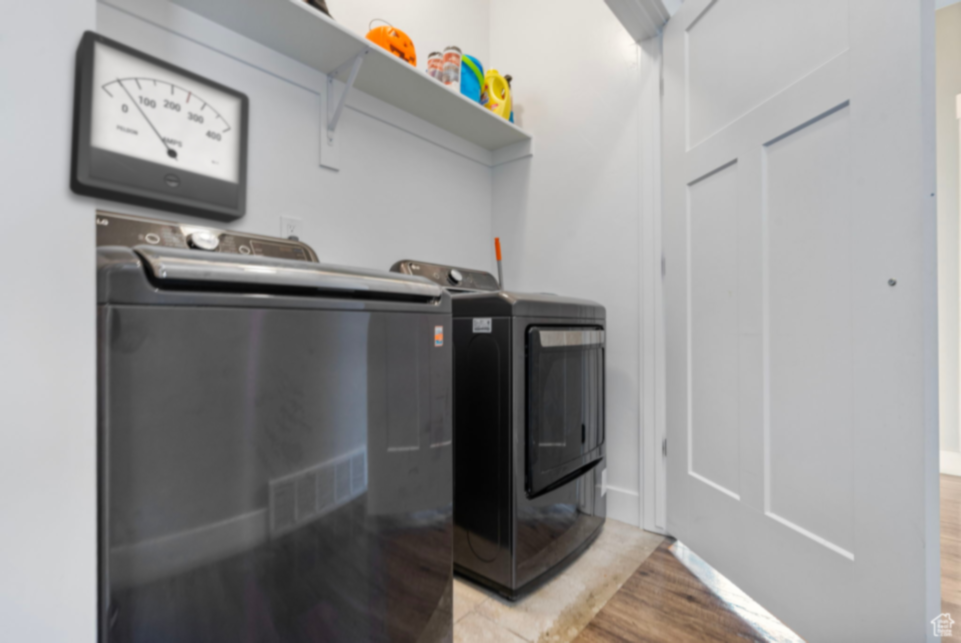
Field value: {"value": 50, "unit": "A"}
